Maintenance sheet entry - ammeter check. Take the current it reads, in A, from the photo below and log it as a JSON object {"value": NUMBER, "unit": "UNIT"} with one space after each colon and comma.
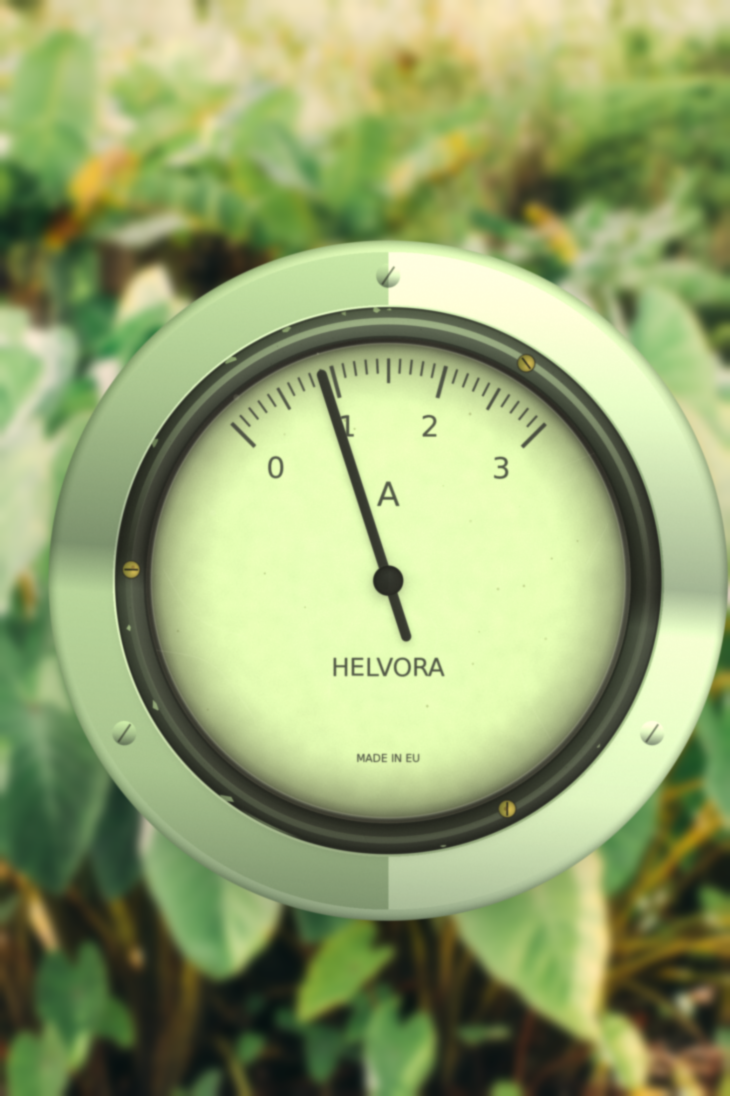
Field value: {"value": 0.9, "unit": "A"}
